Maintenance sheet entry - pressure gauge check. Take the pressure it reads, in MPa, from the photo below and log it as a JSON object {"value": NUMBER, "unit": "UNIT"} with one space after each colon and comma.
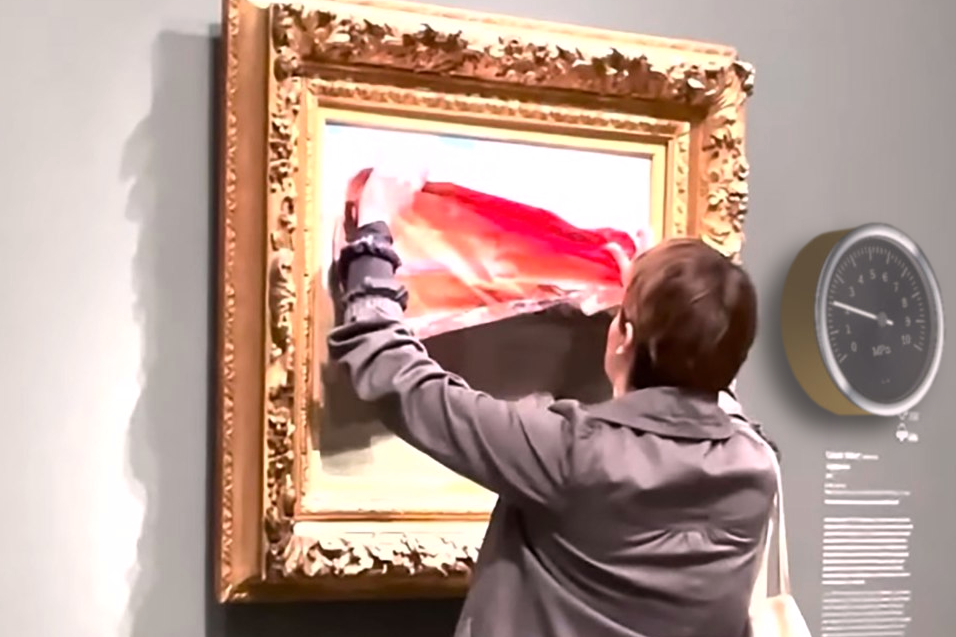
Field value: {"value": 2, "unit": "MPa"}
